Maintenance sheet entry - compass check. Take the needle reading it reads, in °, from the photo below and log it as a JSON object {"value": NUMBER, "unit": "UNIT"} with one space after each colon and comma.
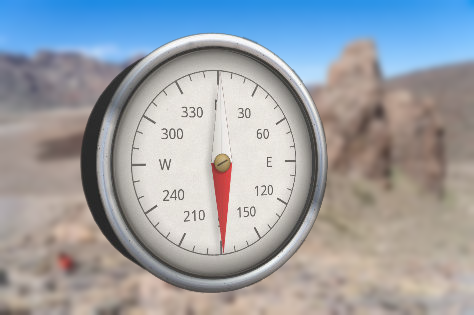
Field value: {"value": 180, "unit": "°"}
